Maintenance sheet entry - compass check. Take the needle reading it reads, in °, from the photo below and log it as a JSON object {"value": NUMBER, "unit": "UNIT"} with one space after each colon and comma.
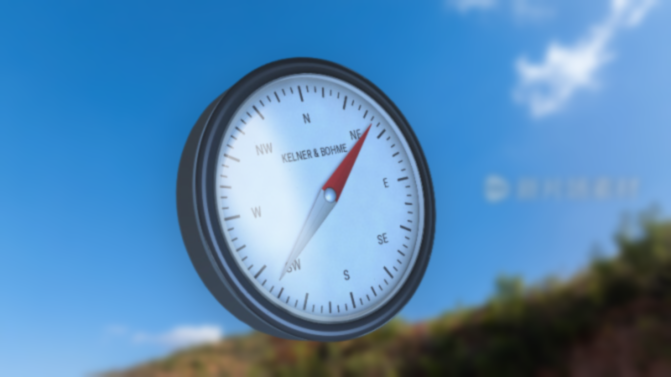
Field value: {"value": 50, "unit": "°"}
